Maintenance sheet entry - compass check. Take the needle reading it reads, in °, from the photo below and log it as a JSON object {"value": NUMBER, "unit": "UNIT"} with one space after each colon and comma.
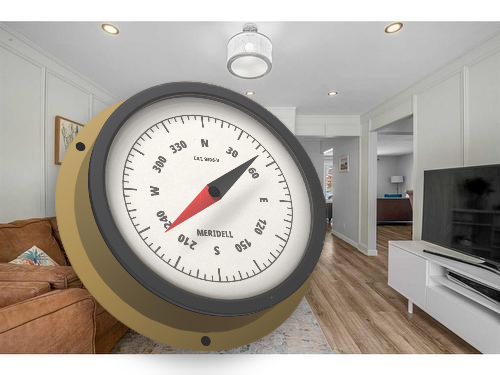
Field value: {"value": 230, "unit": "°"}
